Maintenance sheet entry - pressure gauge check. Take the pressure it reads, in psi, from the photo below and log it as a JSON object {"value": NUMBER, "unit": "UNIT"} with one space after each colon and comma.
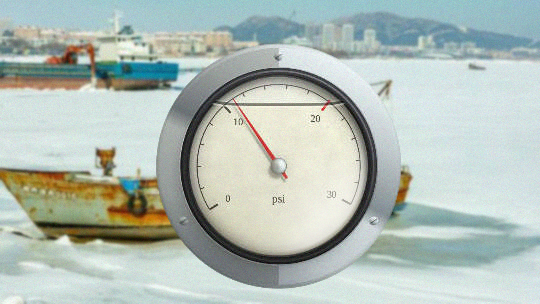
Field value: {"value": 11, "unit": "psi"}
